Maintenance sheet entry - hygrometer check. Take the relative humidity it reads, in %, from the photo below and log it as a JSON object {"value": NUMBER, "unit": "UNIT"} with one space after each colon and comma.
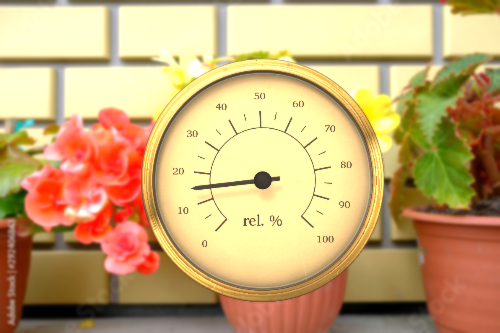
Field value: {"value": 15, "unit": "%"}
